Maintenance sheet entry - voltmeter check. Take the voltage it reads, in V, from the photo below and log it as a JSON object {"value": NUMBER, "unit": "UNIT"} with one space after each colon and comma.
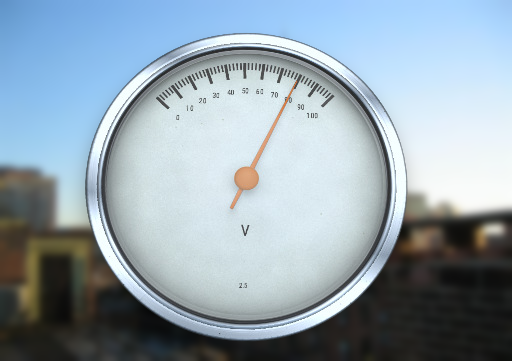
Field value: {"value": 80, "unit": "V"}
